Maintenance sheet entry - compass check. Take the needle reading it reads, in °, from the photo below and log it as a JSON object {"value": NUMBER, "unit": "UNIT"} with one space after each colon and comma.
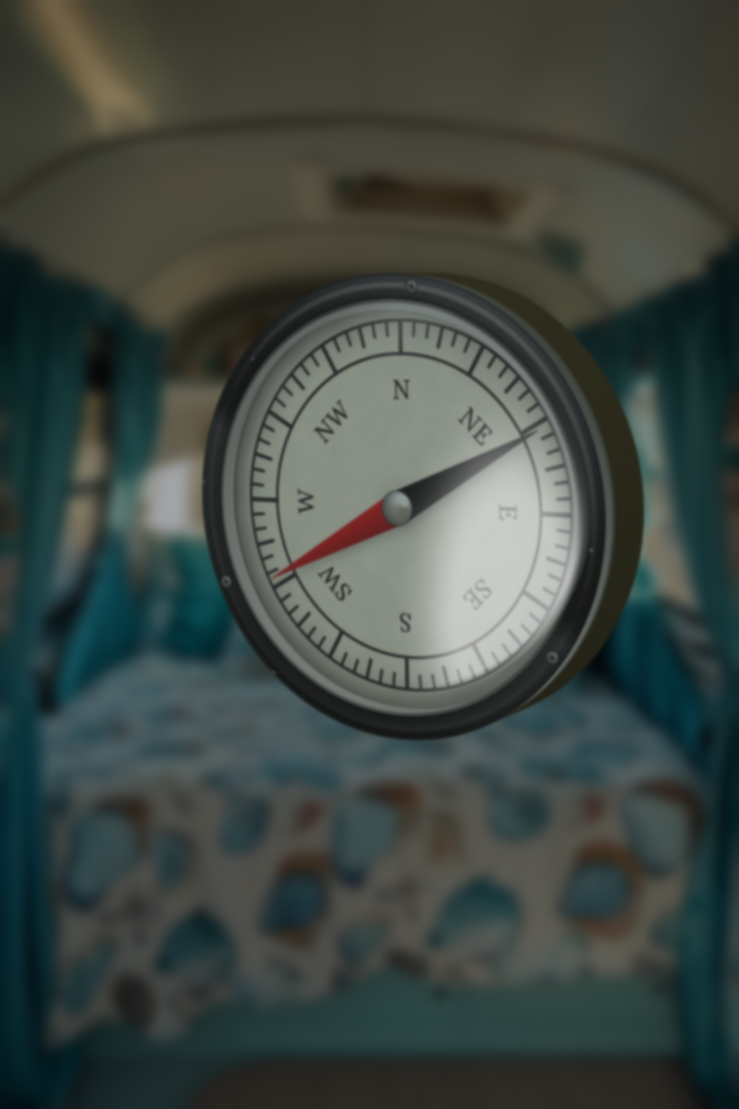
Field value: {"value": 242.5, "unit": "°"}
